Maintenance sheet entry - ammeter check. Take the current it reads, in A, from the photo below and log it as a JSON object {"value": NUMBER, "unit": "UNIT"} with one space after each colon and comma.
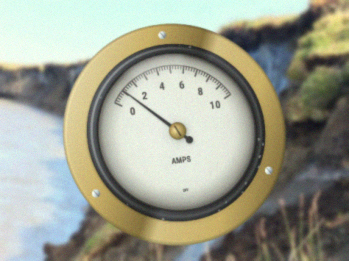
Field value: {"value": 1, "unit": "A"}
